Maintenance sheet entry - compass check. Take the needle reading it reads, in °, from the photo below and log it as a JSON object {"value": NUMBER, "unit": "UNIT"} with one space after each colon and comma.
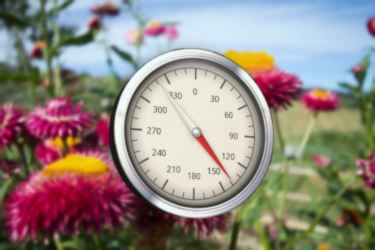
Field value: {"value": 140, "unit": "°"}
